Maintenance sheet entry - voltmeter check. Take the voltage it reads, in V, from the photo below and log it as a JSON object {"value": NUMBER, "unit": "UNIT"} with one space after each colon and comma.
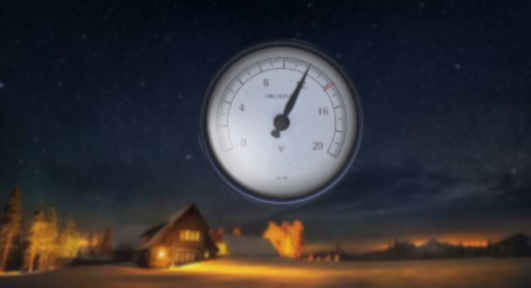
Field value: {"value": 12, "unit": "V"}
